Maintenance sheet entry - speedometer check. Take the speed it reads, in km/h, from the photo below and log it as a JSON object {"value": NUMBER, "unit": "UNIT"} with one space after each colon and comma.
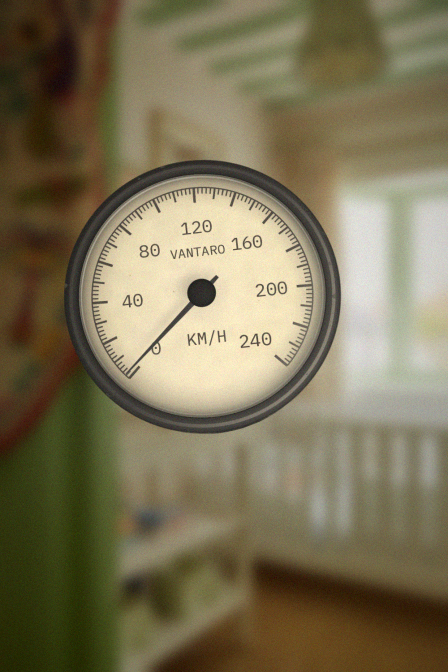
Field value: {"value": 2, "unit": "km/h"}
